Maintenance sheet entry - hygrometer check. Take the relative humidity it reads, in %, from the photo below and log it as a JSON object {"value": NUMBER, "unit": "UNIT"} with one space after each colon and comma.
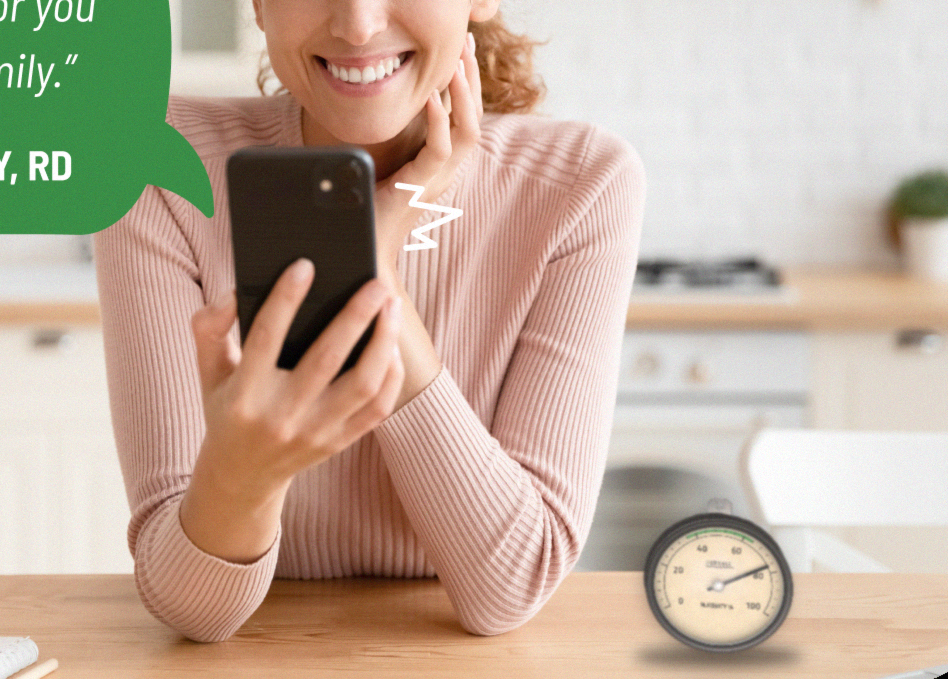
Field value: {"value": 76, "unit": "%"}
